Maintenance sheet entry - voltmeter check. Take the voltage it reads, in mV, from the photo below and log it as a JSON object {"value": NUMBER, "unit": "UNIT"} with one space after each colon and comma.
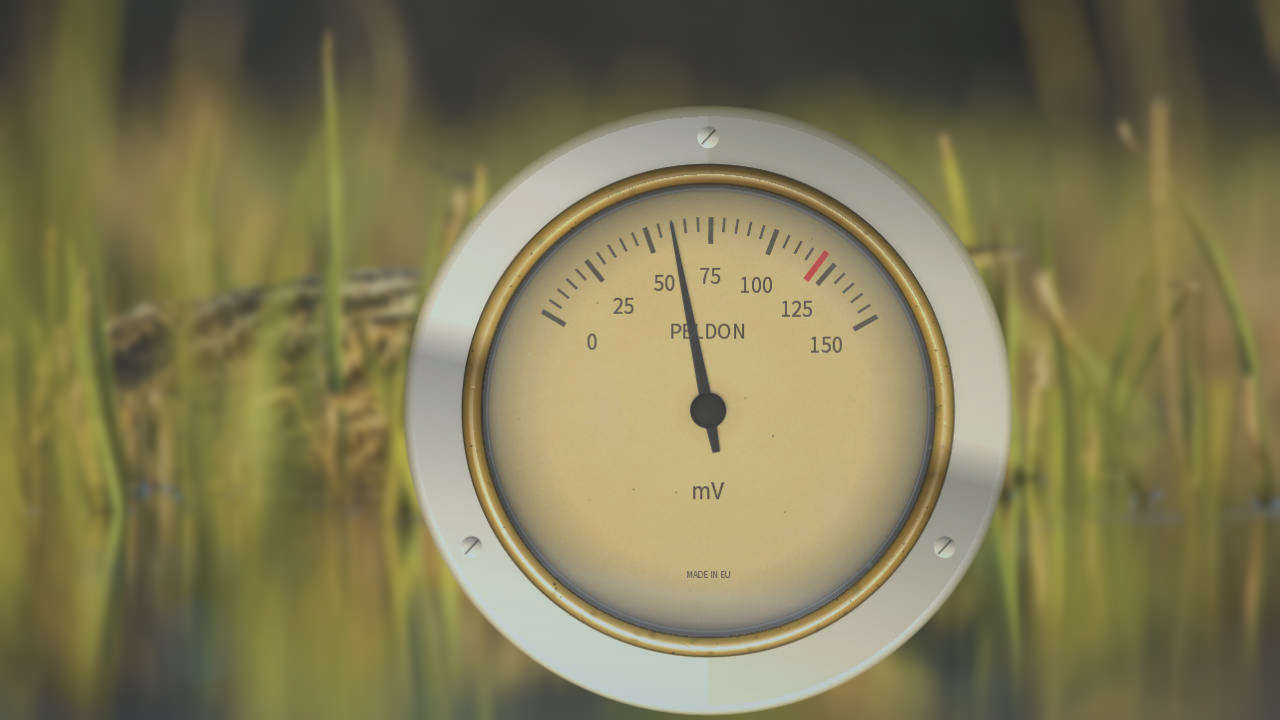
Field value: {"value": 60, "unit": "mV"}
